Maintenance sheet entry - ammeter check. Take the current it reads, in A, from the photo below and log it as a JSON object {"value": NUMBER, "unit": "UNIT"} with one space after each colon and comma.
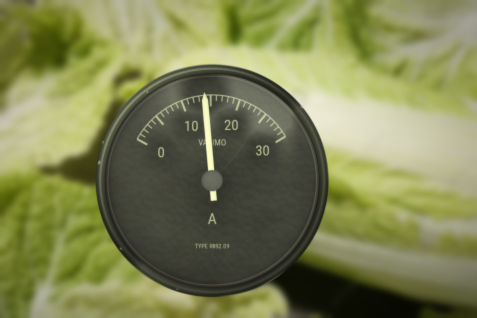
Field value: {"value": 14, "unit": "A"}
